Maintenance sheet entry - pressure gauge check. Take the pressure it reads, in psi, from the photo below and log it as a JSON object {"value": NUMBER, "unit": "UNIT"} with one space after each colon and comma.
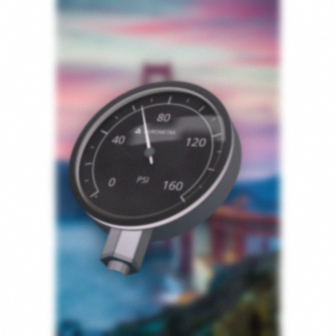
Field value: {"value": 65, "unit": "psi"}
